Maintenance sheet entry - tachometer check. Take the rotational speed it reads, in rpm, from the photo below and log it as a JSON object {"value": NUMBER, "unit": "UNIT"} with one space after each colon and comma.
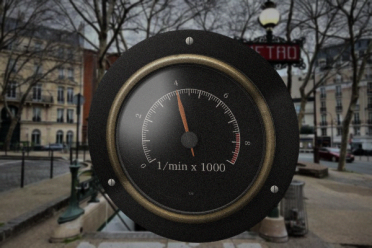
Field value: {"value": 4000, "unit": "rpm"}
